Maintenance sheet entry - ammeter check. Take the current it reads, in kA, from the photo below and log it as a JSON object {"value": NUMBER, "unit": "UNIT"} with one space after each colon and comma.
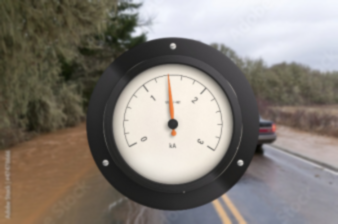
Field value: {"value": 1.4, "unit": "kA"}
